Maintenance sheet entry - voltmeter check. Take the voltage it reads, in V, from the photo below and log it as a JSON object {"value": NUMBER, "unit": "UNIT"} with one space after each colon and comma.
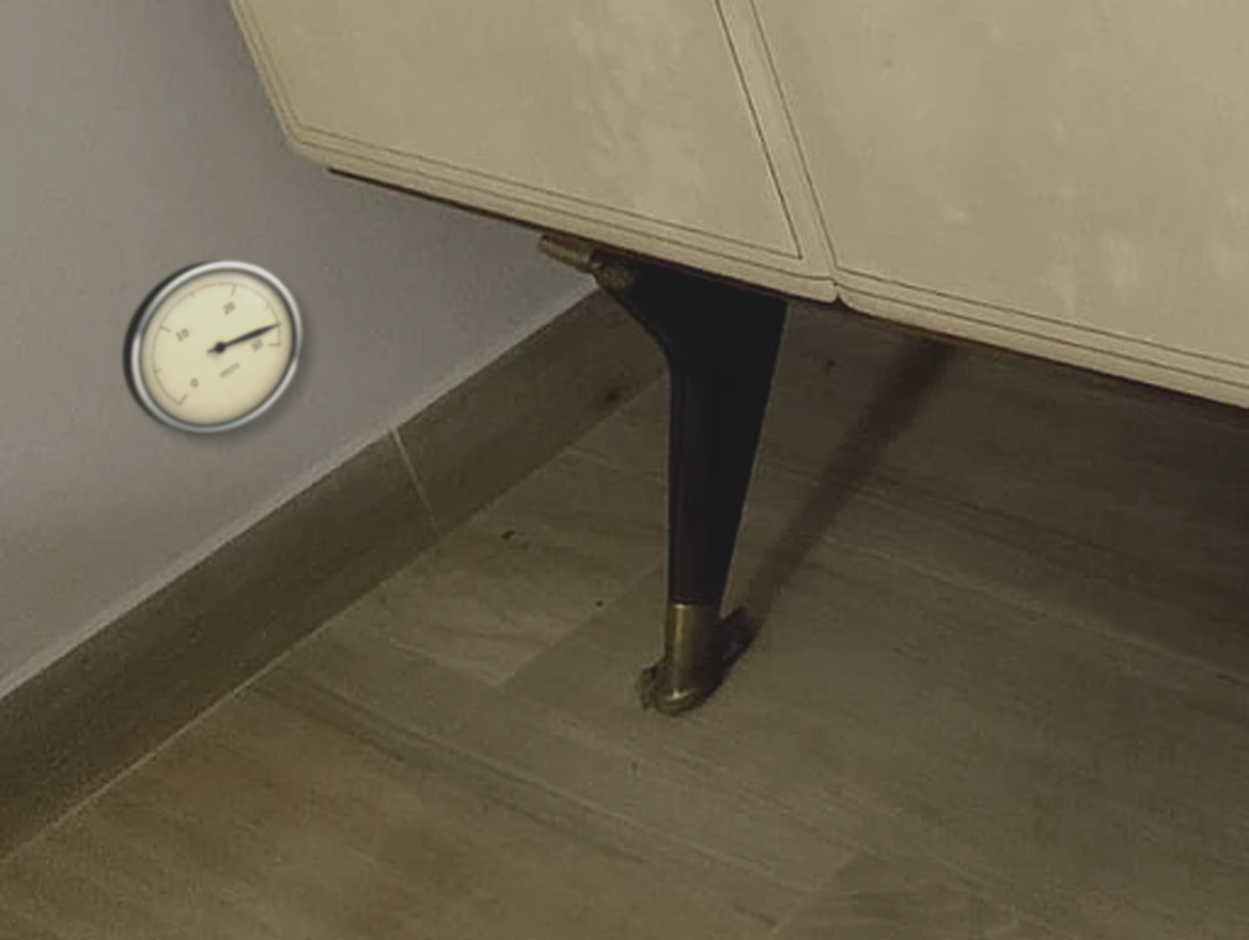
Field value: {"value": 27.5, "unit": "V"}
